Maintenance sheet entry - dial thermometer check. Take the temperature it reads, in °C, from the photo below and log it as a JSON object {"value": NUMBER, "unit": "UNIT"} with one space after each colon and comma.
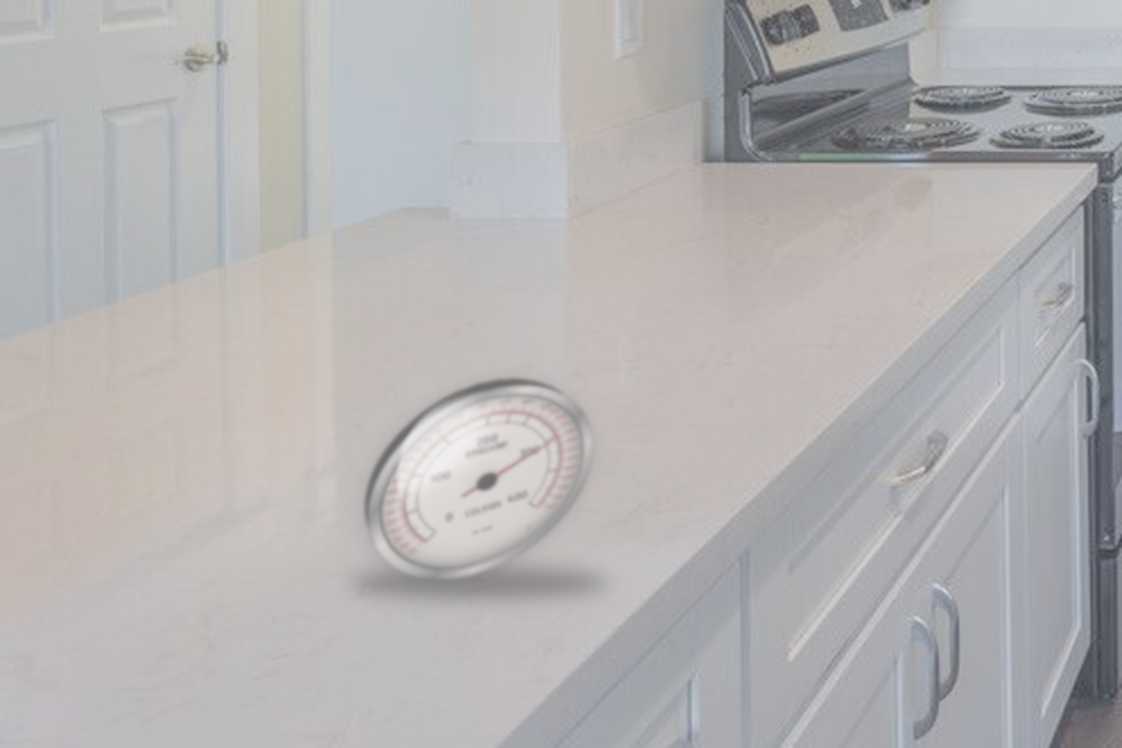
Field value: {"value": 300, "unit": "°C"}
